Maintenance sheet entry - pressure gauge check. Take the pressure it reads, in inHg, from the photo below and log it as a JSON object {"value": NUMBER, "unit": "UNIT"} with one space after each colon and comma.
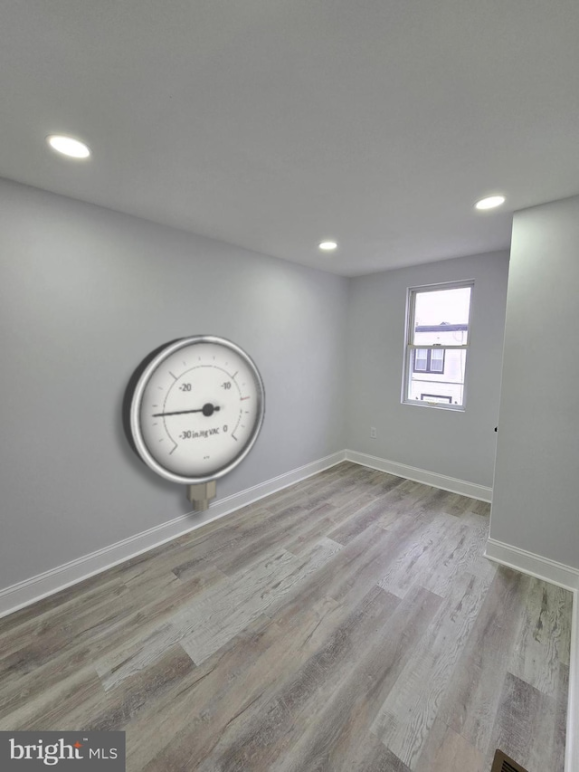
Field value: {"value": -25, "unit": "inHg"}
